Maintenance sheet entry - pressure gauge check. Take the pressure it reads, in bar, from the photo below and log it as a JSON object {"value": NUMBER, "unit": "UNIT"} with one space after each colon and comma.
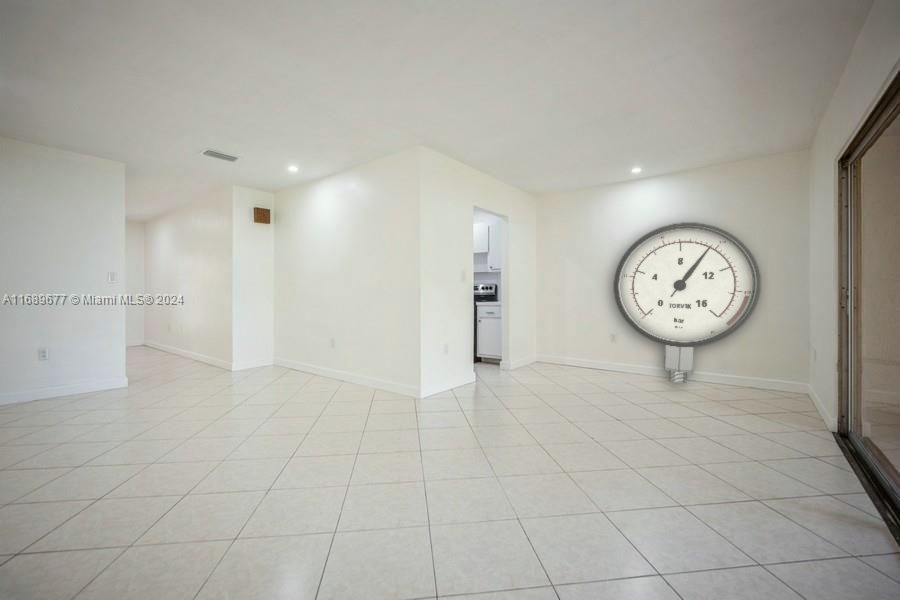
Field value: {"value": 10, "unit": "bar"}
